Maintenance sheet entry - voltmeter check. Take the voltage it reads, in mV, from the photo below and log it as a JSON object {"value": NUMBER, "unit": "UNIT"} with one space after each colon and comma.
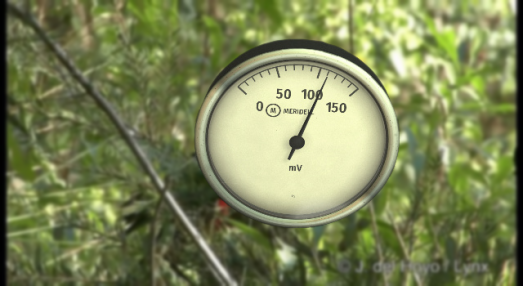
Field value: {"value": 110, "unit": "mV"}
